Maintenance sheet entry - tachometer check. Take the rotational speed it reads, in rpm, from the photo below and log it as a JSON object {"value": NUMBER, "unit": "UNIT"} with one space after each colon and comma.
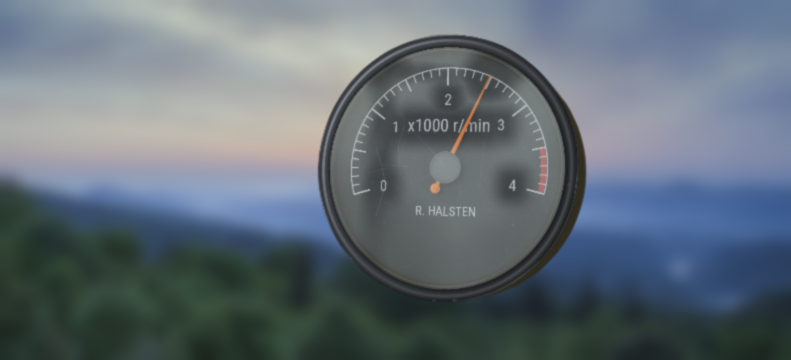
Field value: {"value": 2500, "unit": "rpm"}
